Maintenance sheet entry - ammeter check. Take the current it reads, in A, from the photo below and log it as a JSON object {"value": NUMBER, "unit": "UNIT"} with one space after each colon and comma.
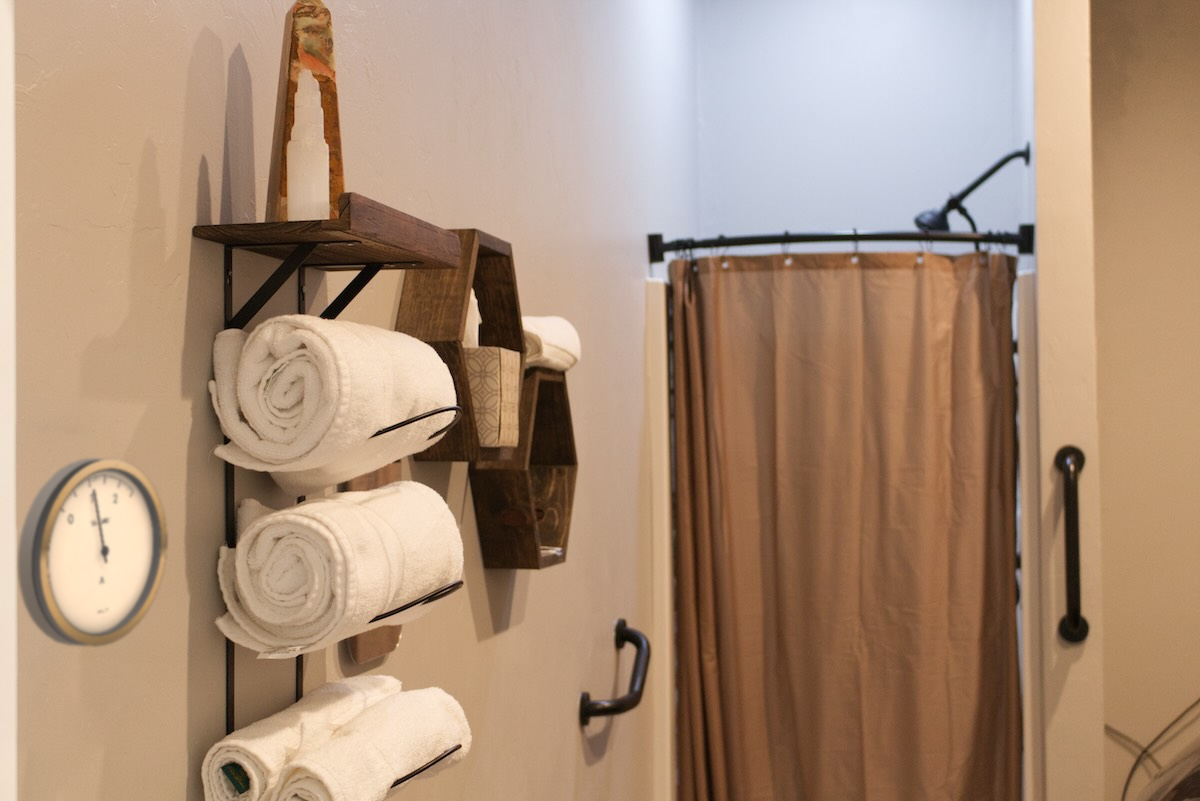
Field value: {"value": 1, "unit": "A"}
